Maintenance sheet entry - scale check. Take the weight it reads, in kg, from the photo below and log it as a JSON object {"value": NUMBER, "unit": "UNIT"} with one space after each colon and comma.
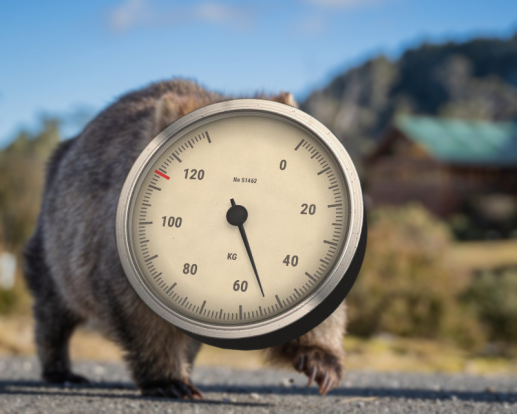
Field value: {"value": 53, "unit": "kg"}
